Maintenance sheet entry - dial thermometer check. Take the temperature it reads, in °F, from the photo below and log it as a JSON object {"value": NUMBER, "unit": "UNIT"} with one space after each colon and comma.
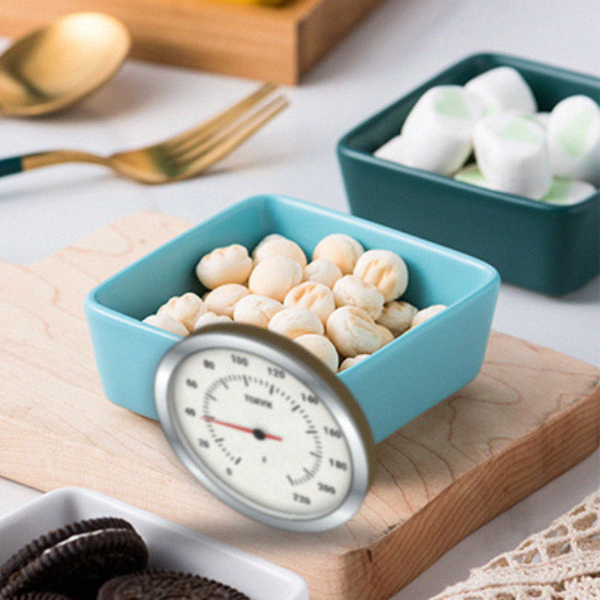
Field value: {"value": 40, "unit": "°F"}
